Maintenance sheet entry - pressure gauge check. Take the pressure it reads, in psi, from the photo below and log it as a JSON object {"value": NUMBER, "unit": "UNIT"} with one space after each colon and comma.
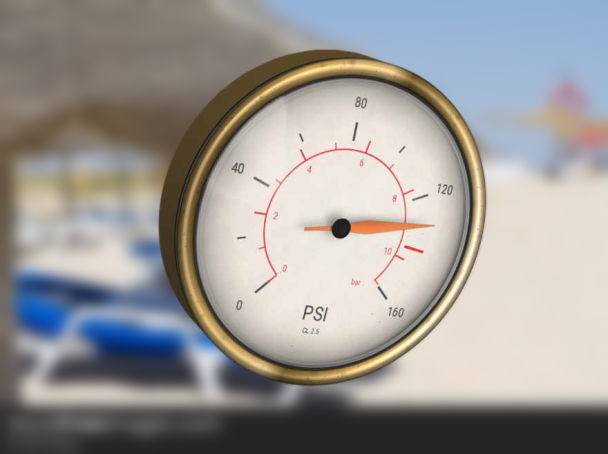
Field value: {"value": 130, "unit": "psi"}
